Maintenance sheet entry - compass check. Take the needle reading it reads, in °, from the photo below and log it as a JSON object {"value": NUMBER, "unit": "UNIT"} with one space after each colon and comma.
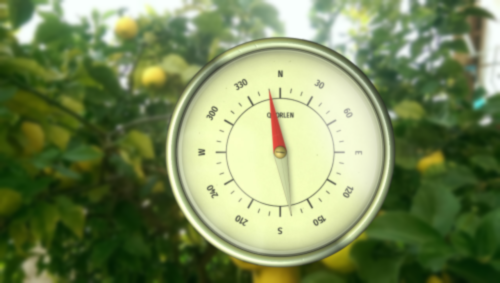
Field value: {"value": 350, "unit": "°"}
